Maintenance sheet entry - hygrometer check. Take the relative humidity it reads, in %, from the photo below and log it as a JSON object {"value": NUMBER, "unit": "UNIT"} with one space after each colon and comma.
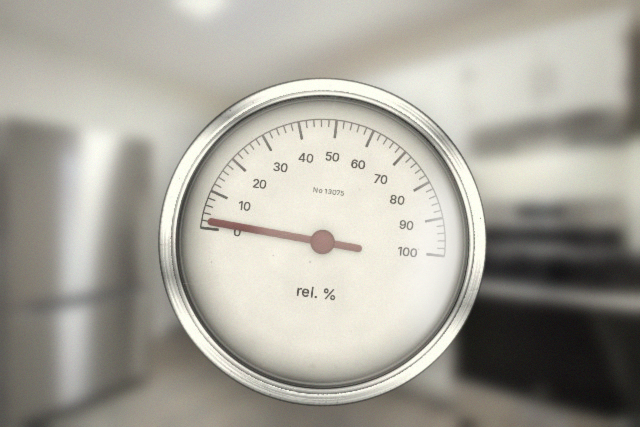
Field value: {"value": 2, "unit": "%"}
